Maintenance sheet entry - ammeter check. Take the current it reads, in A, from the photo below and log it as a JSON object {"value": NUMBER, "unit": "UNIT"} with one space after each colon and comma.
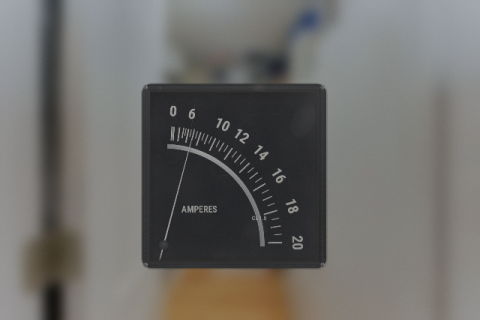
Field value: {"value": 7, "unit": "A"}
